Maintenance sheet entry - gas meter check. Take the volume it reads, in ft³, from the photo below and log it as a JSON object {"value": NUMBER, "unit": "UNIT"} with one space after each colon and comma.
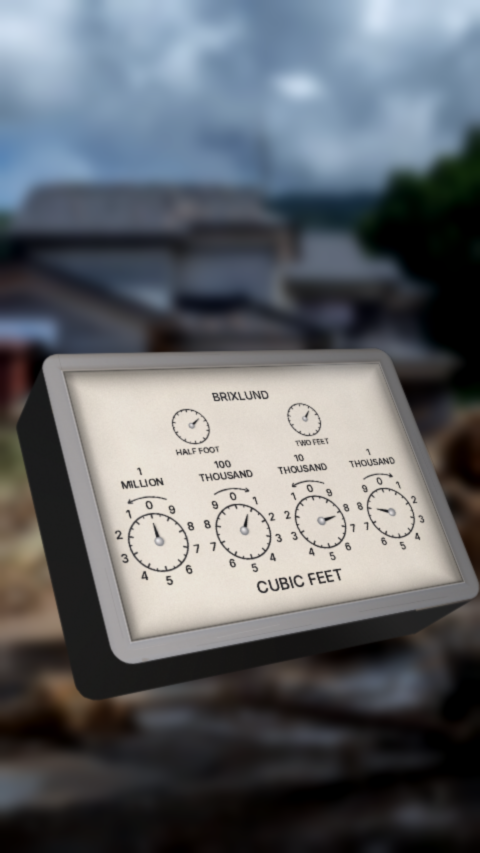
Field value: {"value": 7800, "unit": "ft³"}
